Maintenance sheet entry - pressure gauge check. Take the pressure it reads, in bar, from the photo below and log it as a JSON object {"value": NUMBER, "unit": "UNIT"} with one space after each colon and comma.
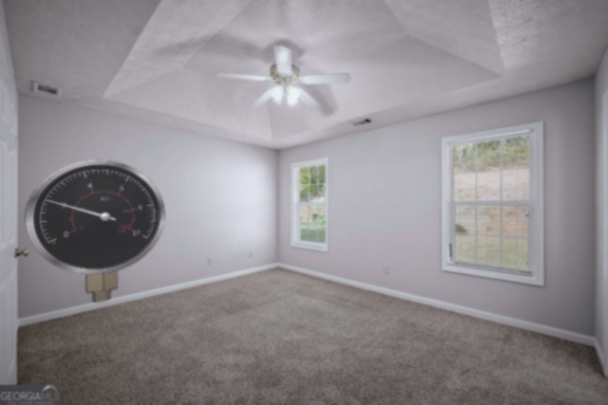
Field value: {"value": 2, "unit": "bar"}
